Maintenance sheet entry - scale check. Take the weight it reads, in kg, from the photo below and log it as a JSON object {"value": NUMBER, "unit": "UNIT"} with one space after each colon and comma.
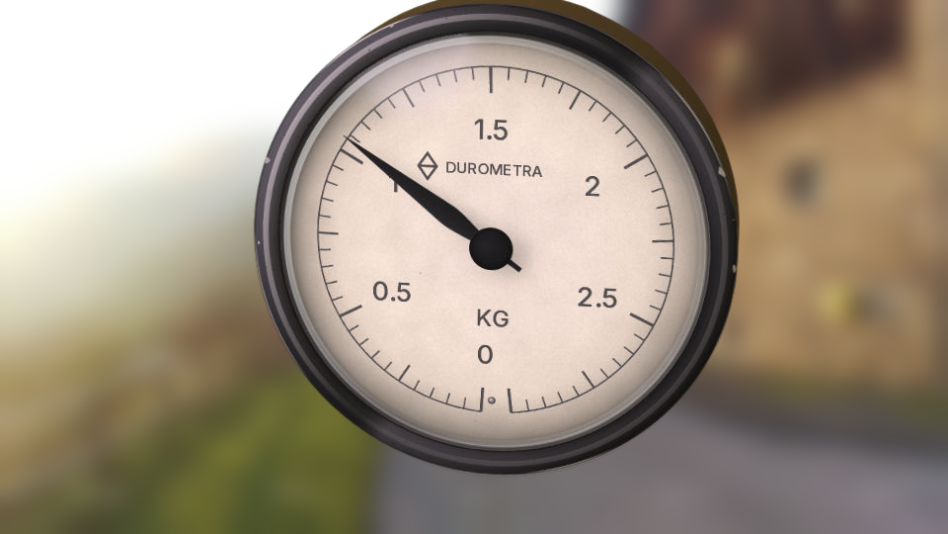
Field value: {"value": 1.05, "unit": "kg"}
